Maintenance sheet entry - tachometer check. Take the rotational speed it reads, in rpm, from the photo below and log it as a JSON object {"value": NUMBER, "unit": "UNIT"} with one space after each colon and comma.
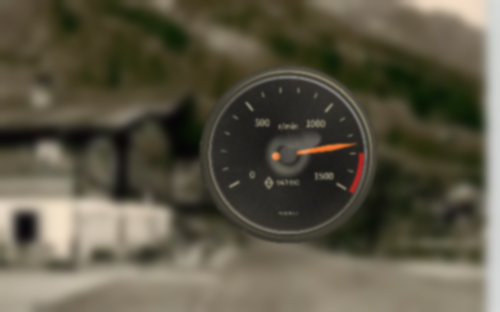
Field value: {"value": 1250, "unit": "rpm"}
